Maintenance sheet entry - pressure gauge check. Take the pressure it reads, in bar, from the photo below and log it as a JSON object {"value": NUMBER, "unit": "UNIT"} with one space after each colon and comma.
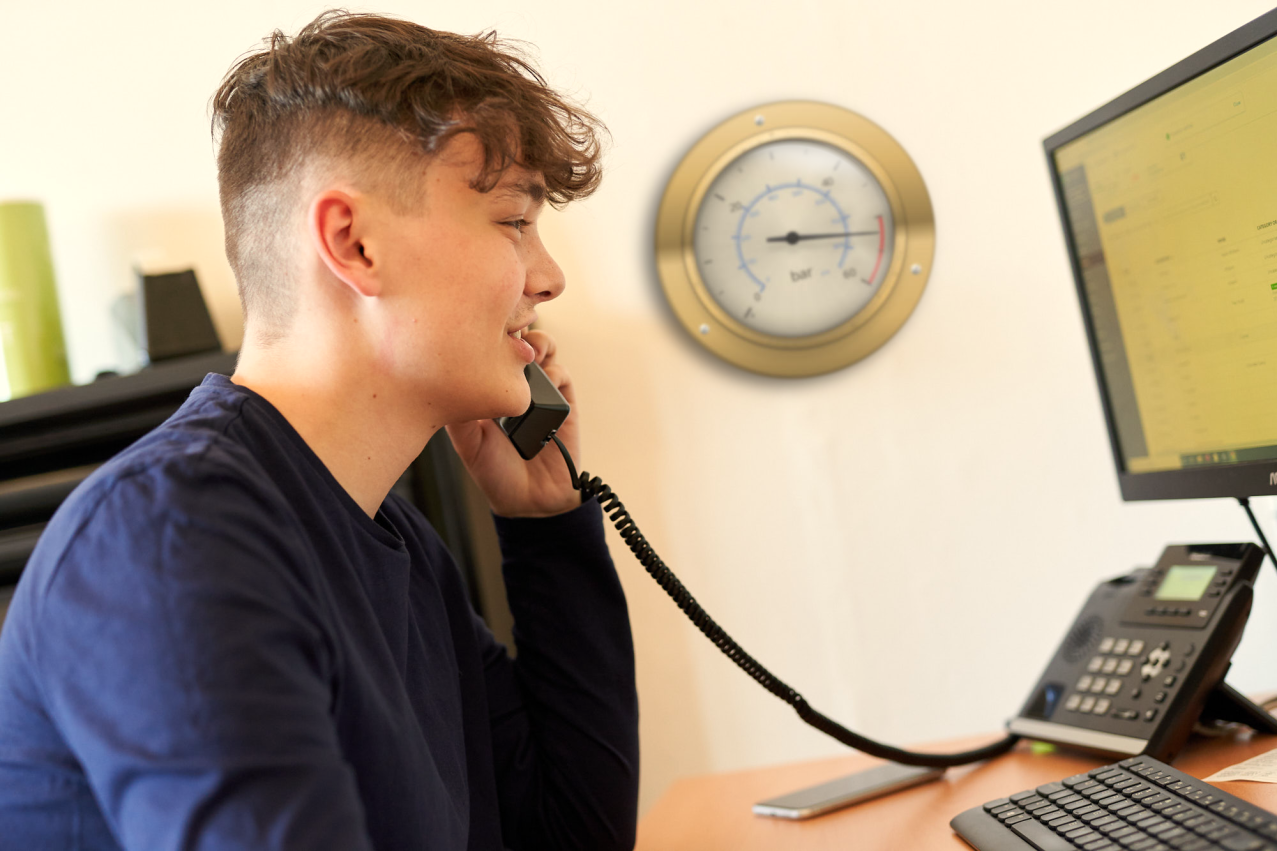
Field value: {"value": 52.5, "unit": "bar"}
